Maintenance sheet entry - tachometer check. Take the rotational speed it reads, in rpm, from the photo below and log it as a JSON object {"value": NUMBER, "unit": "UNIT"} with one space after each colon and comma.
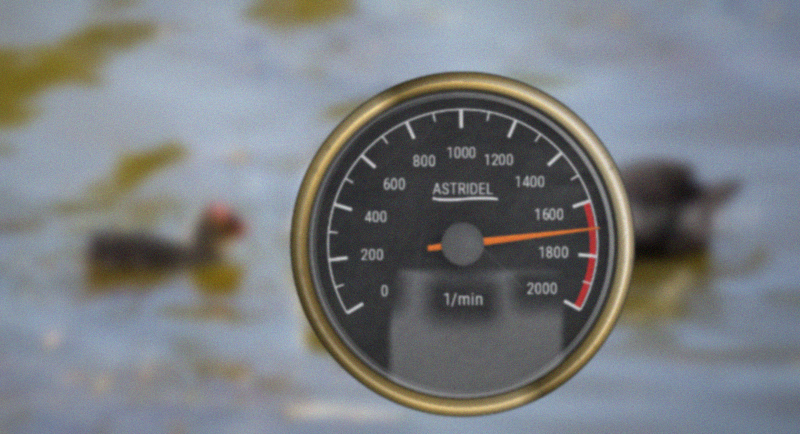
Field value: {"value": 1700, "unit": "rpm"}
